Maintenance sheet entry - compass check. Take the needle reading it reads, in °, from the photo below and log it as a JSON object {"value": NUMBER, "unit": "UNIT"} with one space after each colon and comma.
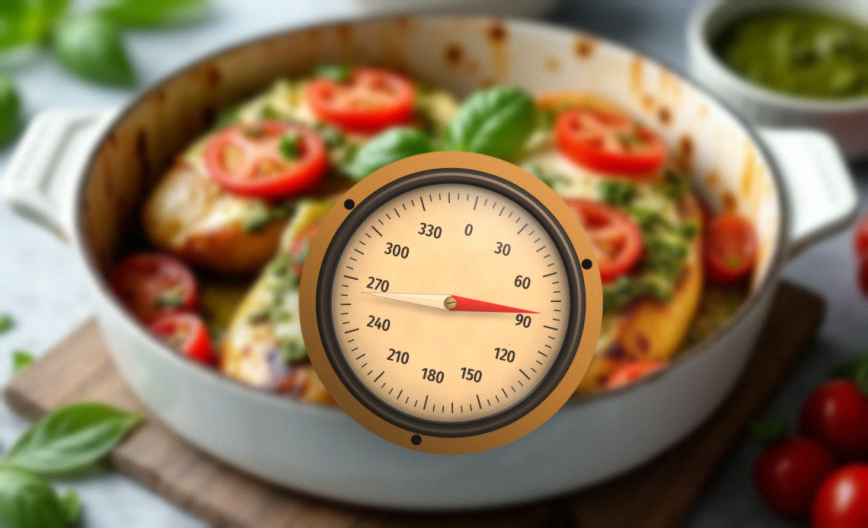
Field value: {"value": 82.5, "unit": "°"}
